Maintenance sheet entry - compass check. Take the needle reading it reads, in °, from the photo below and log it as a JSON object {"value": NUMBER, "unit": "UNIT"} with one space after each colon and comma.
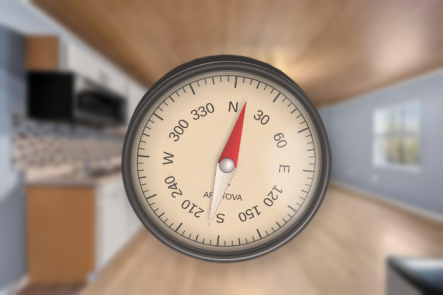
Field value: {"value": 10, "unit": "°"}
